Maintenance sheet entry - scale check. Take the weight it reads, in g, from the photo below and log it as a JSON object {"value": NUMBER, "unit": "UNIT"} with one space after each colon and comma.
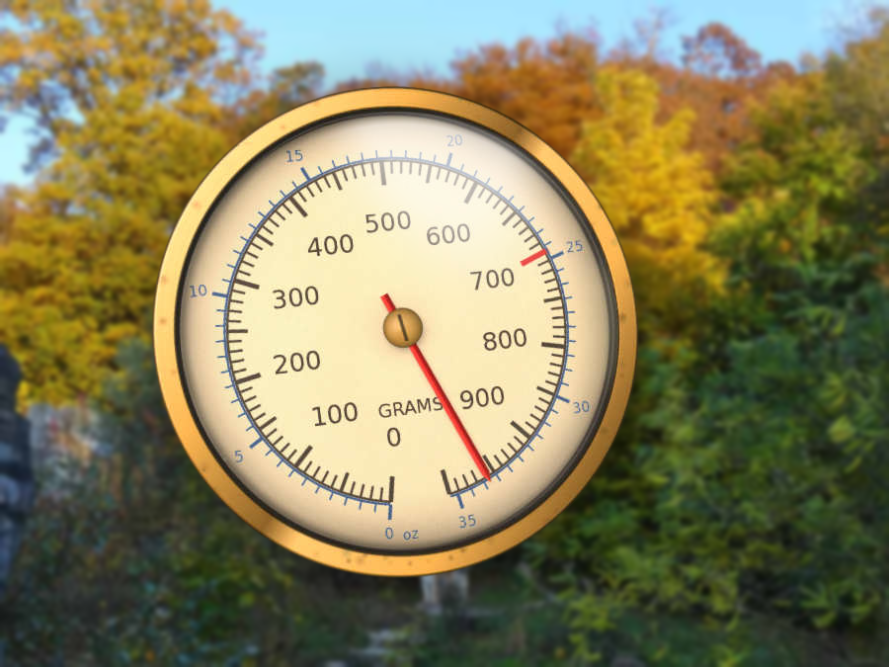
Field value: {"value": 960, "unit": "g"}
